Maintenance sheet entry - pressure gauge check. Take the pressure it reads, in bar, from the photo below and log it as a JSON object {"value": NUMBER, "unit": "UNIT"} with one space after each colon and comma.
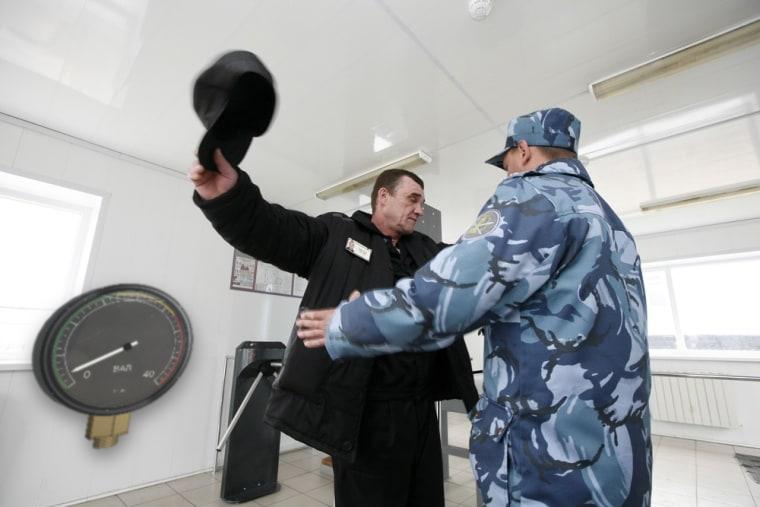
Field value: {"value": 2, "unit": "bar"}
